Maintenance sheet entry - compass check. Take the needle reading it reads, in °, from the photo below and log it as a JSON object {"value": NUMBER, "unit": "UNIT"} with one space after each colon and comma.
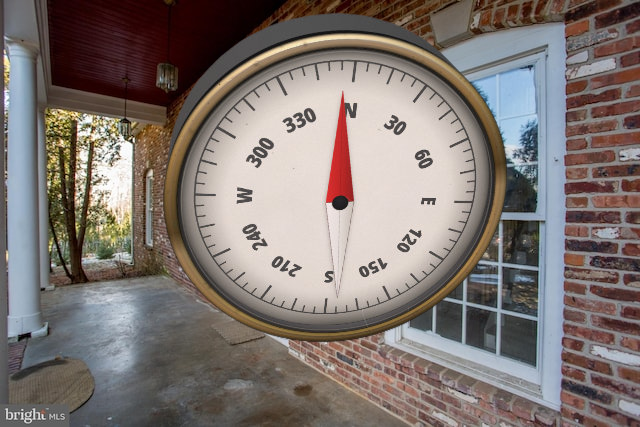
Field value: {"value": 355, "unit": "°"}
